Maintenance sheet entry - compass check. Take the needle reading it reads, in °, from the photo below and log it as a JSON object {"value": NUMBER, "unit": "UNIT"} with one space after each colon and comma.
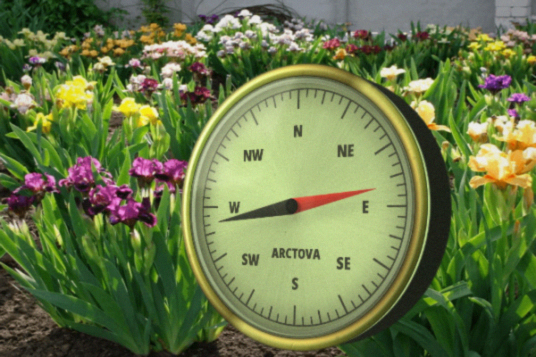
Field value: {"value": 80, "unit": "°"}
